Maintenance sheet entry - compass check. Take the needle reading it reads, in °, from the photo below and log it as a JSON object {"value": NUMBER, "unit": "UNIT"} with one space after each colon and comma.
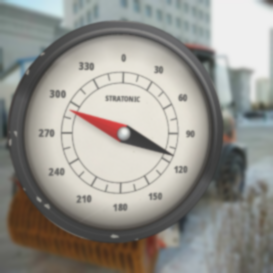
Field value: {"value": 292.5, "unit": "°"}
